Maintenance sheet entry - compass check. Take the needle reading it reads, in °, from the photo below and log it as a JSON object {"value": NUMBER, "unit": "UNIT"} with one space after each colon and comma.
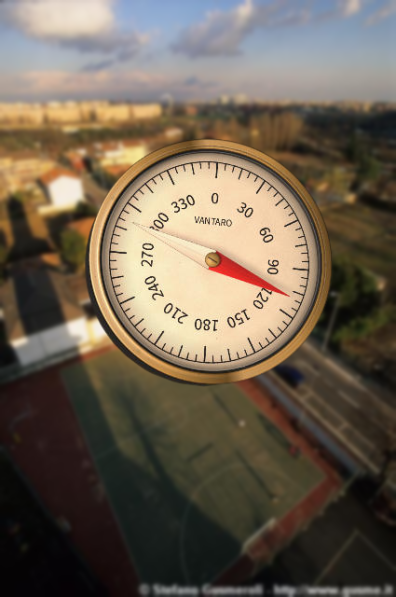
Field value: {"value": 110, "unit": "°"}
